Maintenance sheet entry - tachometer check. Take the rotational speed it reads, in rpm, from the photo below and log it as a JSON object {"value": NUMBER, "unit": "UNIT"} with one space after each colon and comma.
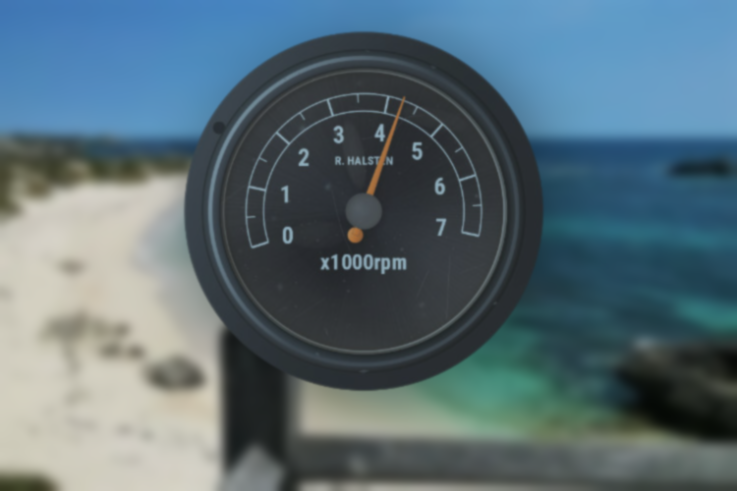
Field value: {"value": 4250, "unit": "rpm"}
